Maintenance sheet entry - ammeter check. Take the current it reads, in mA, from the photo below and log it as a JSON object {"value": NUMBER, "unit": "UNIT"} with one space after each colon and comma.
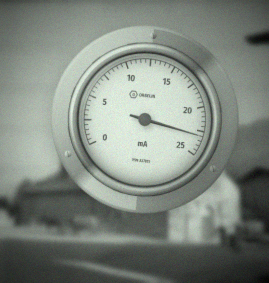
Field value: {"value": 23, "unit": "mA"}
